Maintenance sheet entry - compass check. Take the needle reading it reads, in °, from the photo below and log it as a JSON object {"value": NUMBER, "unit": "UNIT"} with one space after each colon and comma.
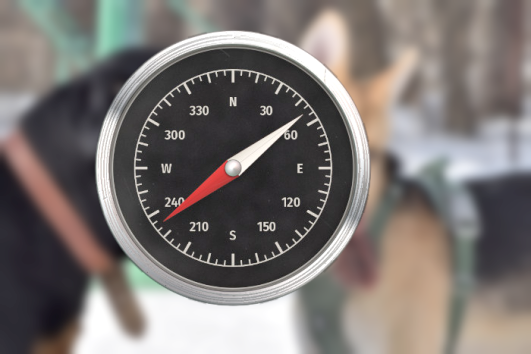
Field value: {"value": 232.5, "unit": "°"}
